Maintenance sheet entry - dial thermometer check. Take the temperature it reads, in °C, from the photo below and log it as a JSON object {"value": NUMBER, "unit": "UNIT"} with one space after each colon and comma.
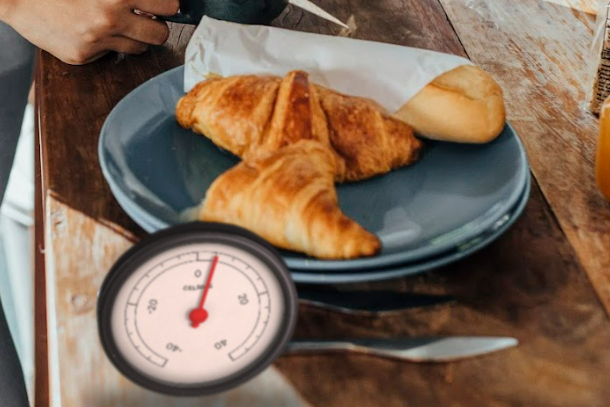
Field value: {"value": 4, "unit": "°C"}
